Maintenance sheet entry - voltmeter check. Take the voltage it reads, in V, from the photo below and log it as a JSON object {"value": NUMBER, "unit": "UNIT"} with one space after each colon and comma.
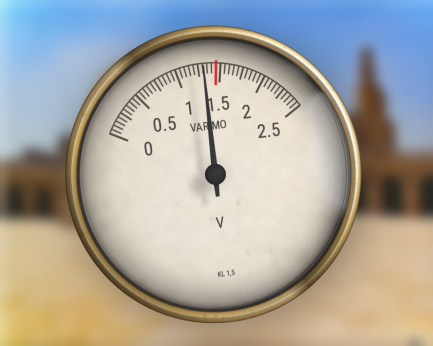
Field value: {"value": 1.3, "unit": "V"}
